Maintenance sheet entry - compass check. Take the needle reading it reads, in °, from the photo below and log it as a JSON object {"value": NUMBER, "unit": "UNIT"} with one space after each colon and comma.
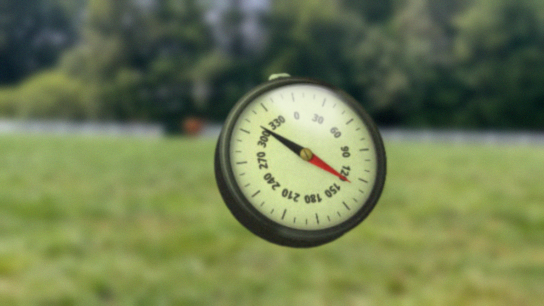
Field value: {"value": 130, "unit": "°"}
